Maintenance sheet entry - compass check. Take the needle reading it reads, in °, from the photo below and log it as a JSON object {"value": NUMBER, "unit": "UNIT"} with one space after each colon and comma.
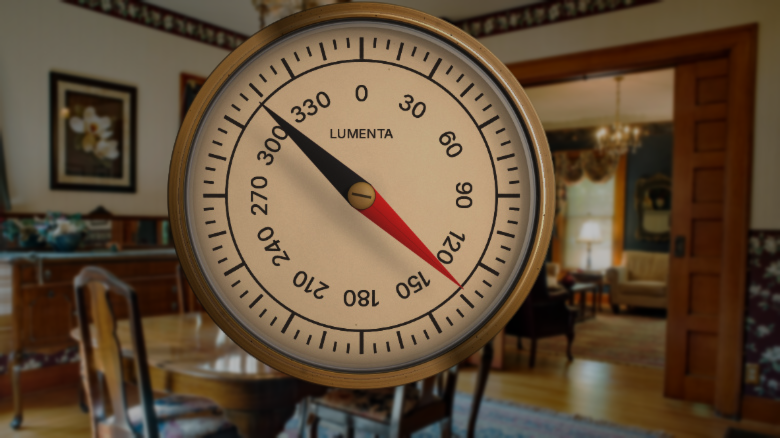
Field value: {"value": 132.5, "unit": "°"}
